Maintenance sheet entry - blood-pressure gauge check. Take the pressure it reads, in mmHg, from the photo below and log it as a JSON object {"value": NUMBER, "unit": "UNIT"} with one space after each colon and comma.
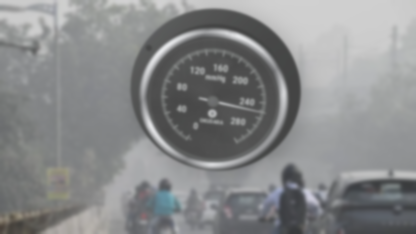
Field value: {"value": 250, "unit": "mmHg"}
